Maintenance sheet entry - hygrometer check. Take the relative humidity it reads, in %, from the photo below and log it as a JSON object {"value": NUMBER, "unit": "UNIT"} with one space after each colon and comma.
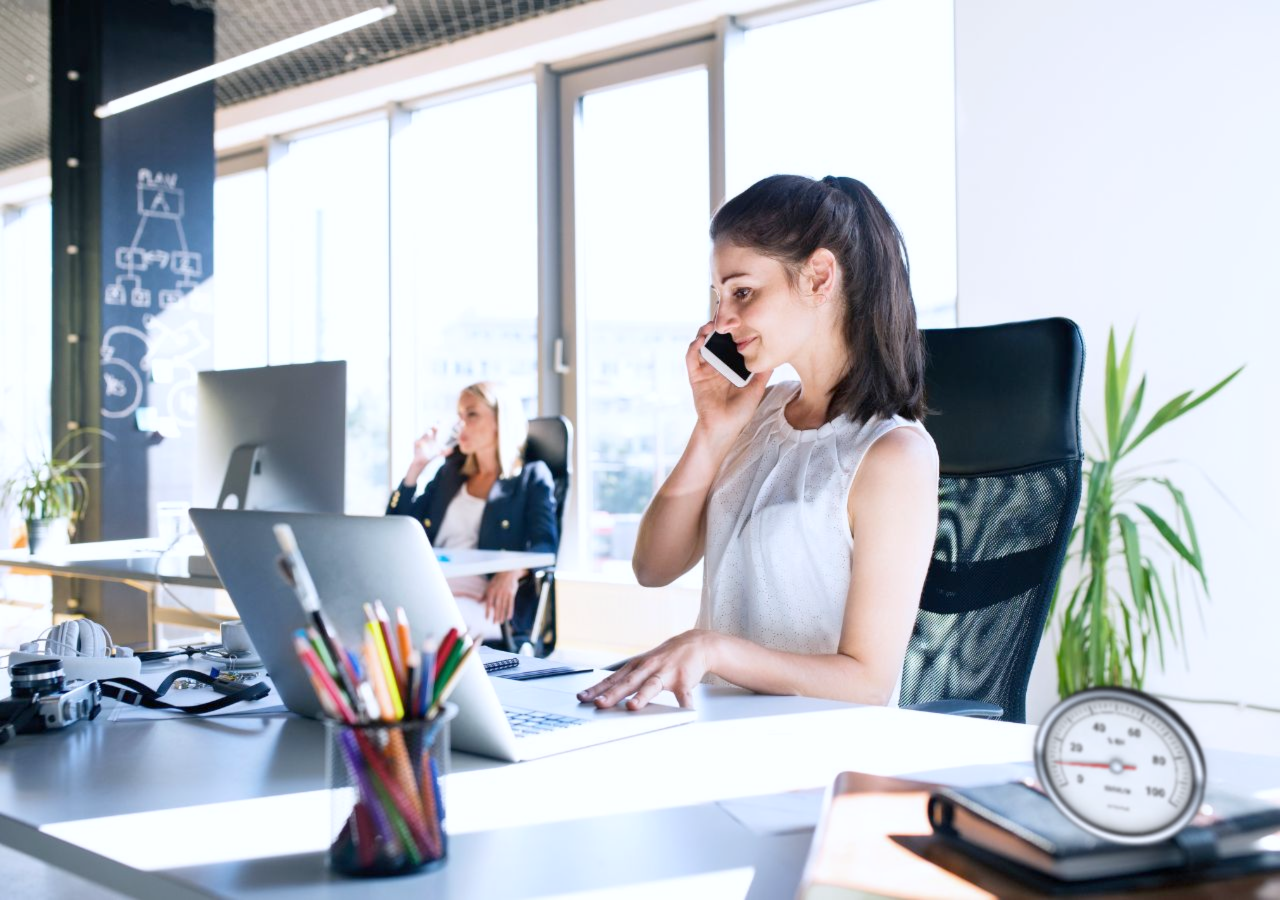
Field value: {"value": 10, "unit": "%"}
